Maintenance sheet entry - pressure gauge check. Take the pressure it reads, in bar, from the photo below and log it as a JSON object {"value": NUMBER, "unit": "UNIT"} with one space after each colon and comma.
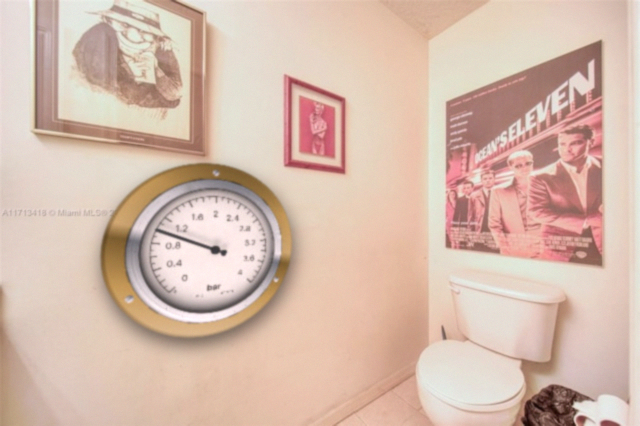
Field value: {"value": 1, "unit": "bar"}
